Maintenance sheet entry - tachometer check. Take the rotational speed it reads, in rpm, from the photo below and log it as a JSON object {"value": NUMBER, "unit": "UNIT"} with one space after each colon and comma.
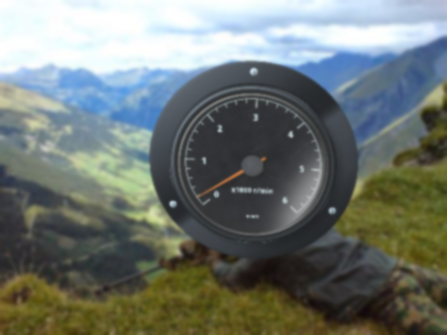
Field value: {"value": 200, "unit": "rpm"}
